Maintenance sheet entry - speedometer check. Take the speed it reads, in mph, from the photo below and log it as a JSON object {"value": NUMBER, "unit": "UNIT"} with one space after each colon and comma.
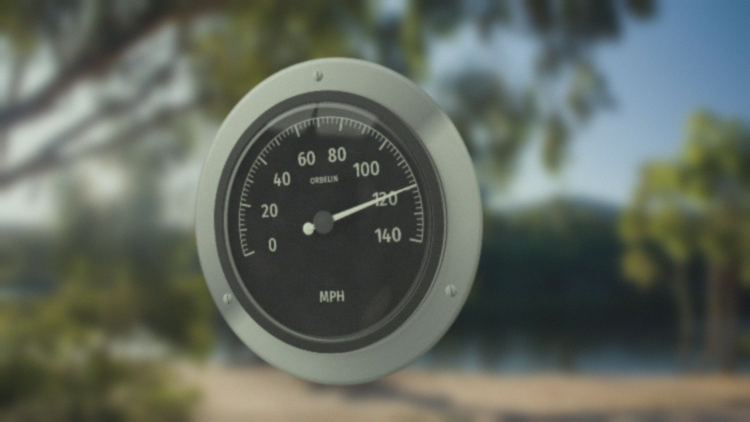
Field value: {"value": 120, "unit": "mph"}
